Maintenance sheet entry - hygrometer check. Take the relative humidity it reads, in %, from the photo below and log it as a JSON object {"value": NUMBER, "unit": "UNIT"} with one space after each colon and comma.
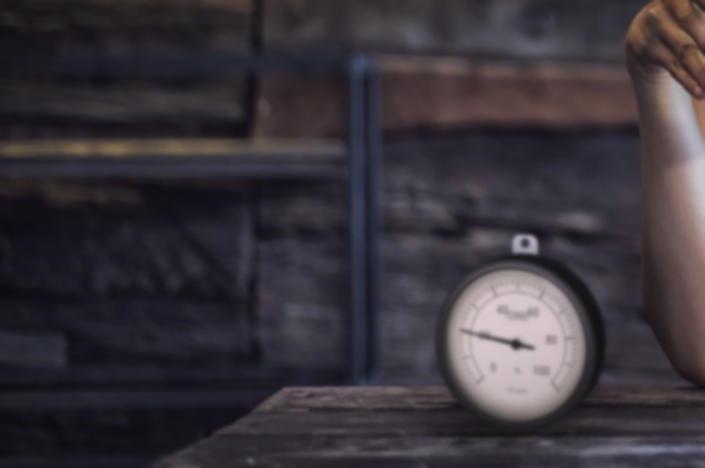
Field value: {"value": 20, "unit": "%"}
